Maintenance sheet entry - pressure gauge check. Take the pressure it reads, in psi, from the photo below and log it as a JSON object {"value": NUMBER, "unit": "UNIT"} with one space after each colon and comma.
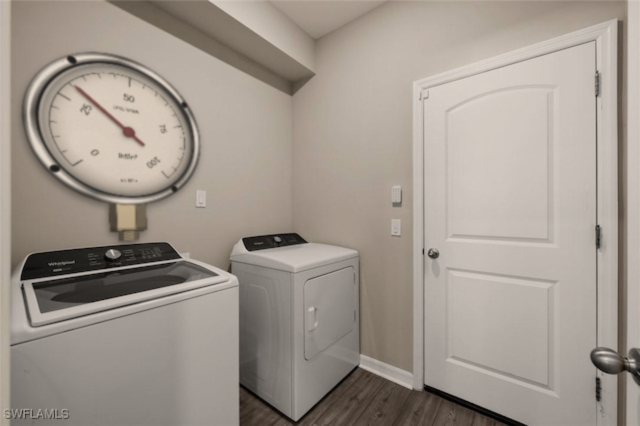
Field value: {"value": 30, "unit": "psi"}
